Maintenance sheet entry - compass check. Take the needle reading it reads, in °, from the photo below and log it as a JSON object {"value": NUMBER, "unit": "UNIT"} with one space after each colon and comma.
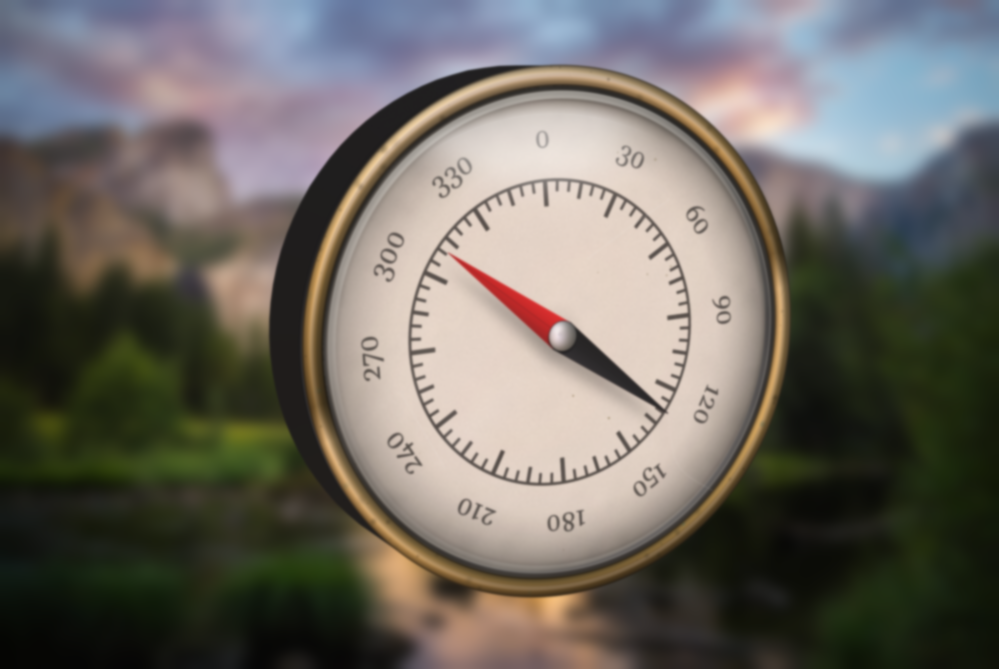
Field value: {"value": 310, "unit": "°"}
